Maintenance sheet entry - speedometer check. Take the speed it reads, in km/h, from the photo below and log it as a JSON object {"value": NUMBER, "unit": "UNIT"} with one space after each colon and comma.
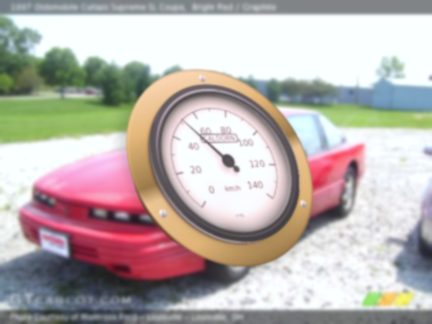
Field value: {"value": 50, "unit": "km/h"}
